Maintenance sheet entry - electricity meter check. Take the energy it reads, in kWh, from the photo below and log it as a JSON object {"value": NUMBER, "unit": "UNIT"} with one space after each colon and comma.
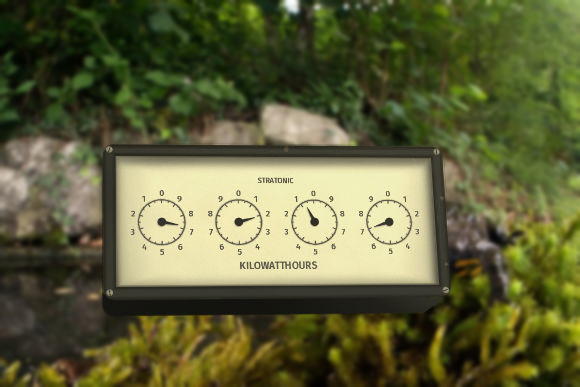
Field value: {"value": 7207, "unit": "kWh"}
